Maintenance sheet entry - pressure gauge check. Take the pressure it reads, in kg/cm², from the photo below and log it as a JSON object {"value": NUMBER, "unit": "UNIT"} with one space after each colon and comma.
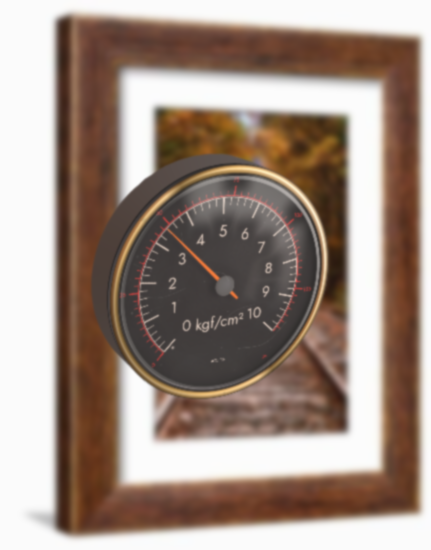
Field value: {"value": 3.4, "unit": "kg/cm²"}
